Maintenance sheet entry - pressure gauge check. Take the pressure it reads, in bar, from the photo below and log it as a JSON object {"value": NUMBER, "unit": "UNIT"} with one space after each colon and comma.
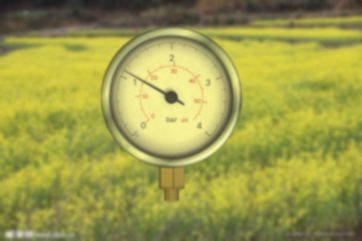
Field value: {"value": 1.1, "unit": "bar"}
